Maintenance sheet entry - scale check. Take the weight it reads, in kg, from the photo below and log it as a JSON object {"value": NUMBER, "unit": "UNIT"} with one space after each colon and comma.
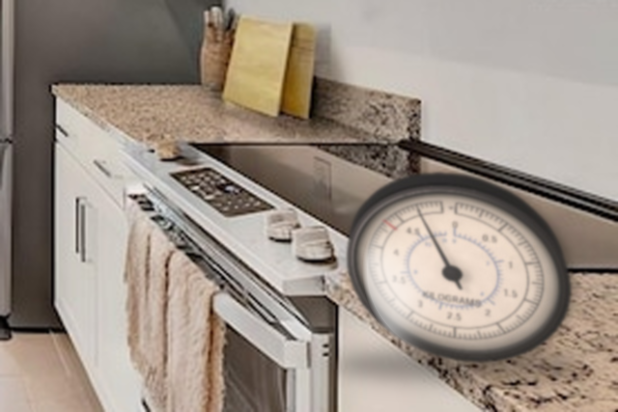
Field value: {"value": 4.75, "unit": "kg"}
